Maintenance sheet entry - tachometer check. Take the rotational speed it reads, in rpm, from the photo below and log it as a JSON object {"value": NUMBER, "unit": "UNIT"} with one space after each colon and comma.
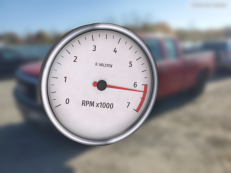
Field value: {"value": 6250, "unit": "rpm"}
